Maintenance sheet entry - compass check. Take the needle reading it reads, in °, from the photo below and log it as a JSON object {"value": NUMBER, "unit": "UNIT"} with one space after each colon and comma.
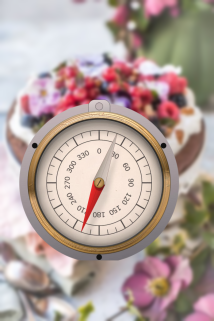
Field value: {"value": 200, "unit": "°"}
